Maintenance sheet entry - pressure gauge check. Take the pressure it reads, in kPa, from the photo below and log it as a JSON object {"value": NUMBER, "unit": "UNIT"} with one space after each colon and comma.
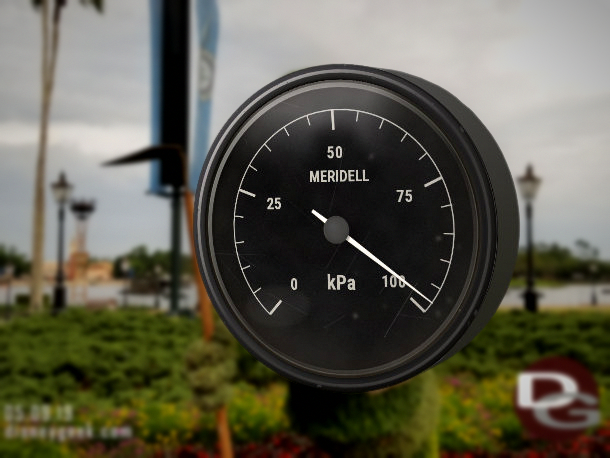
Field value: {"value": 97.5, "unit": "kPa"}
